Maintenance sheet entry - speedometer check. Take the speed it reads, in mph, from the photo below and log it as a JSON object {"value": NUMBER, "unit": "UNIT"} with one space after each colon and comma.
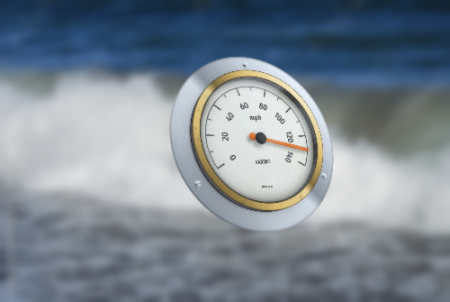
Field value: {"value": 130, "unit": "mph"}
